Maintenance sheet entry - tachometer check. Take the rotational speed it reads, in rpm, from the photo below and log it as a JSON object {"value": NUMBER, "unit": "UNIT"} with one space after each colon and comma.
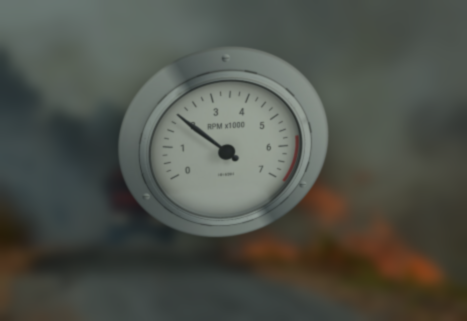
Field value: {"value": 2000, "unit": "rpm"}
